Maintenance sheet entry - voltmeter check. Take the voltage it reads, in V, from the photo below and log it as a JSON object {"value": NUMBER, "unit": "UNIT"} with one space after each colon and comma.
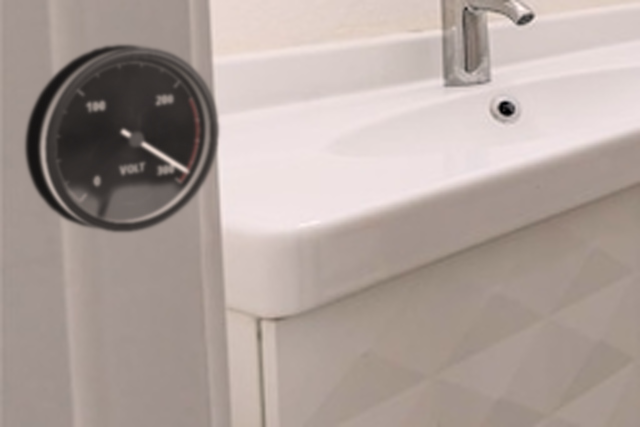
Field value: {"value": 290, "unit": "V"}
